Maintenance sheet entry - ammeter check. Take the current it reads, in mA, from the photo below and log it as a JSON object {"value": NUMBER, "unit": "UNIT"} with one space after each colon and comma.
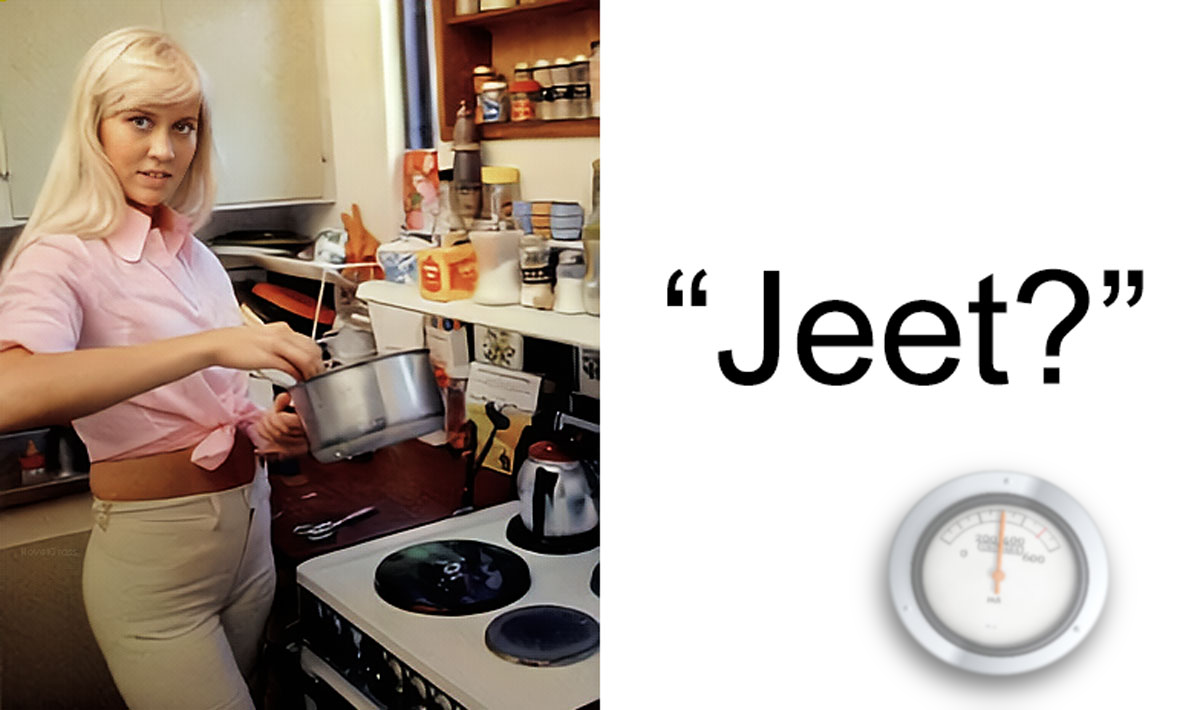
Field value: {"value": 300, "unit": "mA"}
